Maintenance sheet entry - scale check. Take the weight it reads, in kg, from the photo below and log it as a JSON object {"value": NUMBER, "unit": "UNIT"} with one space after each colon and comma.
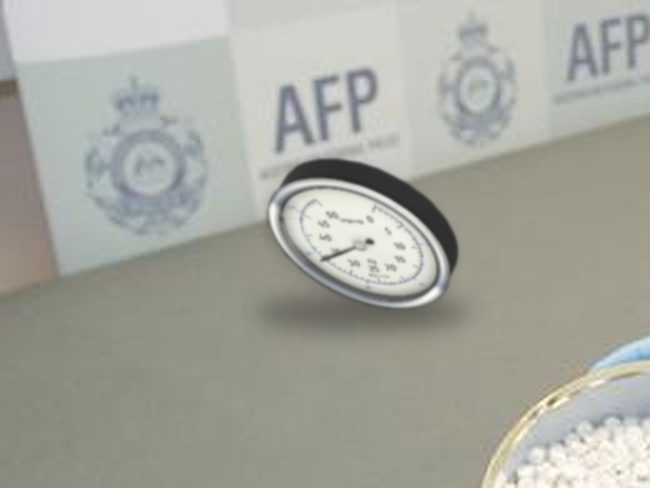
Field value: {"value": 35, "unit": "kg"}
